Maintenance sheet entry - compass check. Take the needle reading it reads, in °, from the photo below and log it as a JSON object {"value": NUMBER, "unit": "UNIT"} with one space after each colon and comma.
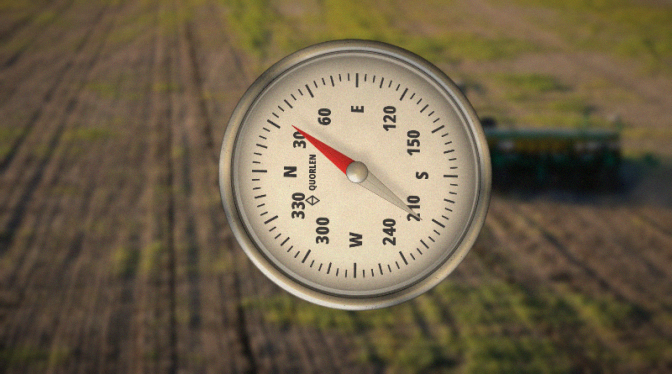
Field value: {"value": 35, "unit": "°"}
